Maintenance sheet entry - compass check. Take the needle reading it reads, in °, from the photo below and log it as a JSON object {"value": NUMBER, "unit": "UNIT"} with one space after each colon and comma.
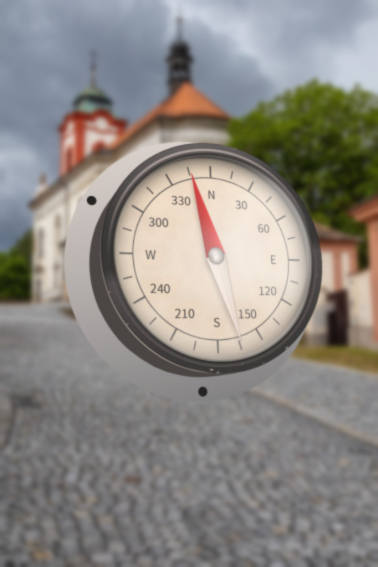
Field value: {"value": 345, "unit": "°"}
